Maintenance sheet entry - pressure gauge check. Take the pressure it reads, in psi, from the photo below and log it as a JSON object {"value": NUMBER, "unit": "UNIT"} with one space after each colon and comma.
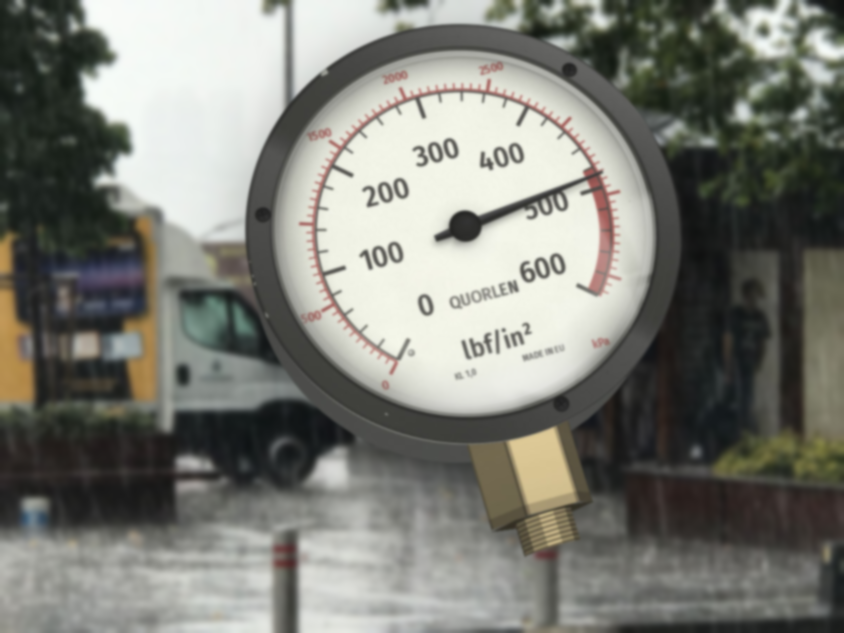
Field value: {"value": 490, "unit": "psi"}
